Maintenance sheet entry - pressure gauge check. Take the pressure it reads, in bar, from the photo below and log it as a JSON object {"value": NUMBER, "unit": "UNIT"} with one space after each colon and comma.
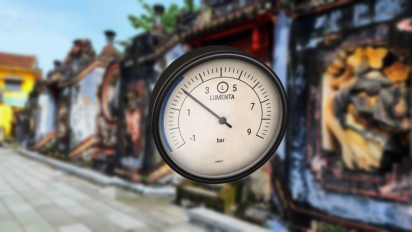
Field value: {"value": 2, "unit": "bar"}
